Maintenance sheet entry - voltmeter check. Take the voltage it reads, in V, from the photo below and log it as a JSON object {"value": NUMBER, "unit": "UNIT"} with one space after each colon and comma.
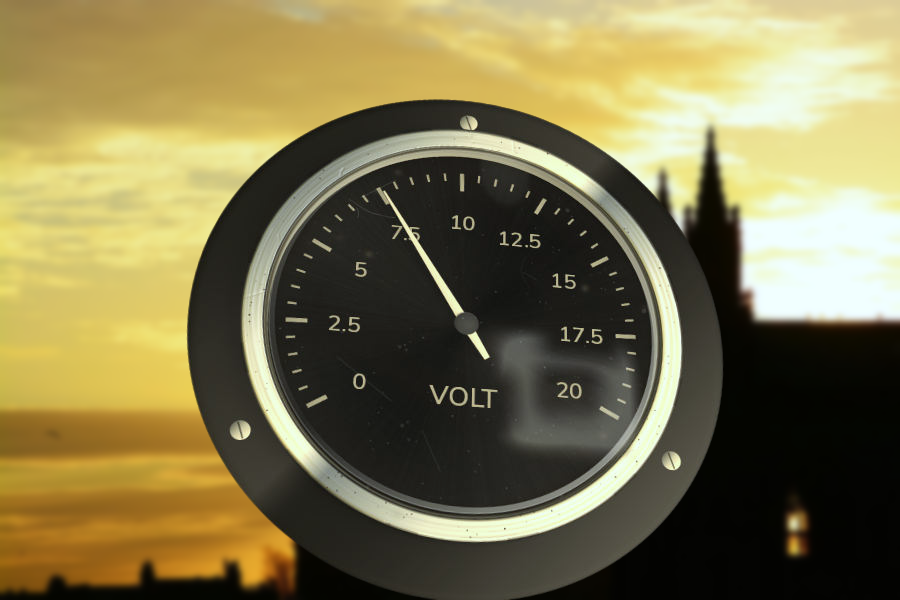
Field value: {"value": 7.5, "unit": "V"}
